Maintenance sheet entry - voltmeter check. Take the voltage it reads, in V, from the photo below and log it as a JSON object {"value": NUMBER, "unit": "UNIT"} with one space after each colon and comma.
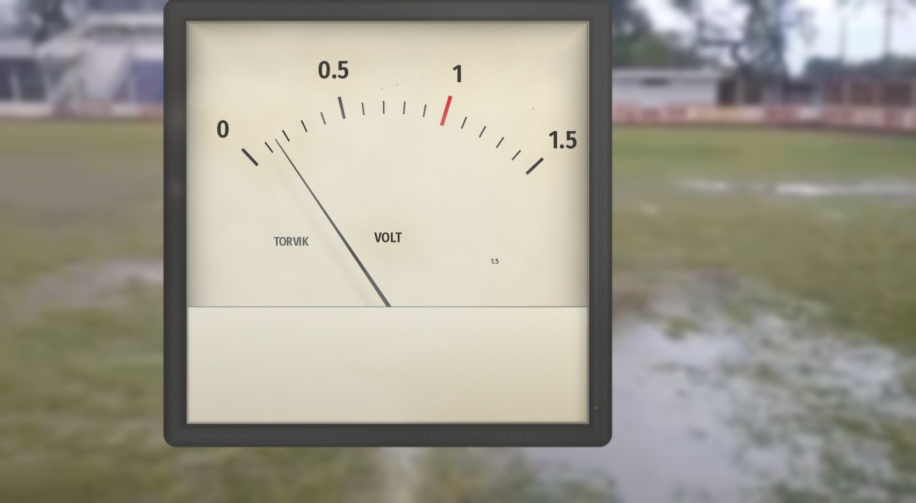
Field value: {"value": 0.15, "unit": "V"}
